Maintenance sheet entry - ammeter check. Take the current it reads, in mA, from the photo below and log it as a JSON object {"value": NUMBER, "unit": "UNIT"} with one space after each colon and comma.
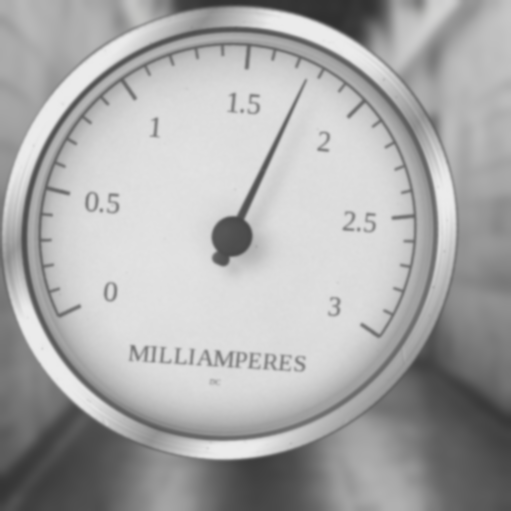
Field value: {"value": 1.75, "unit": "mA"}
